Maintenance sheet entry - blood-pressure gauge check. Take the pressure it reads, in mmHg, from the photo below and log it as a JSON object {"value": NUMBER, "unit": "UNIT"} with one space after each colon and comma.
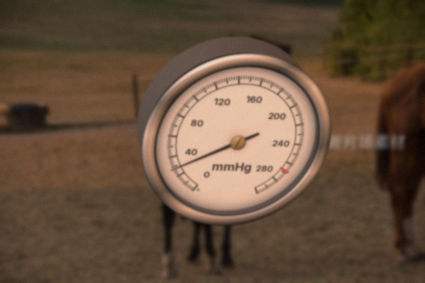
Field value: {"value": 30, "unit": "mmHg"}
